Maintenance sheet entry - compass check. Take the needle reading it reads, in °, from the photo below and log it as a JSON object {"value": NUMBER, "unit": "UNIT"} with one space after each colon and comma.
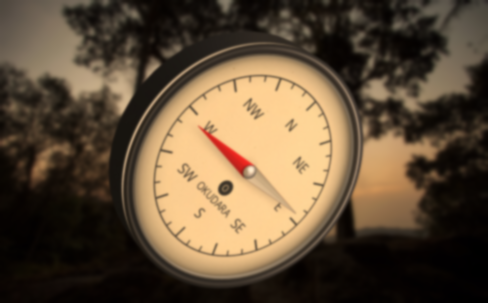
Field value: {"value": 265, "unit": "°"}
